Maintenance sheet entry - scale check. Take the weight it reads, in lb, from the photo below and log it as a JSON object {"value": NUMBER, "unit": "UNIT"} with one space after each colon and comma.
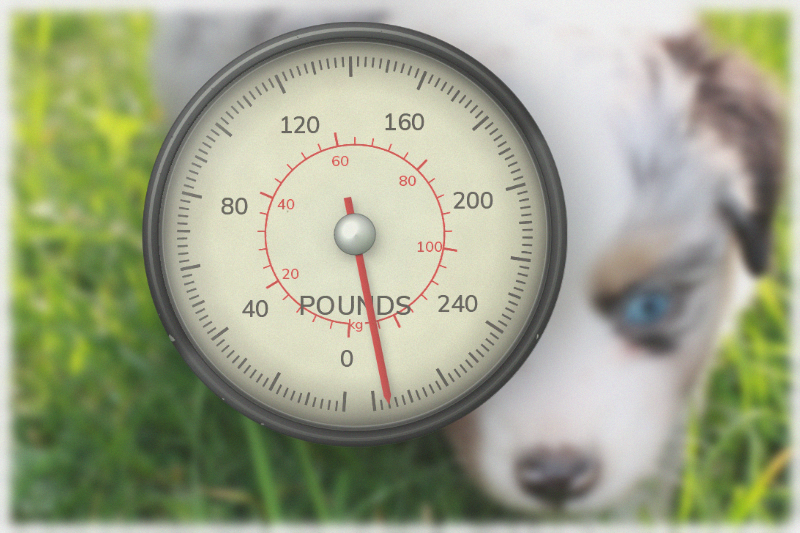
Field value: {"value": 276, "unit": "lb"}
